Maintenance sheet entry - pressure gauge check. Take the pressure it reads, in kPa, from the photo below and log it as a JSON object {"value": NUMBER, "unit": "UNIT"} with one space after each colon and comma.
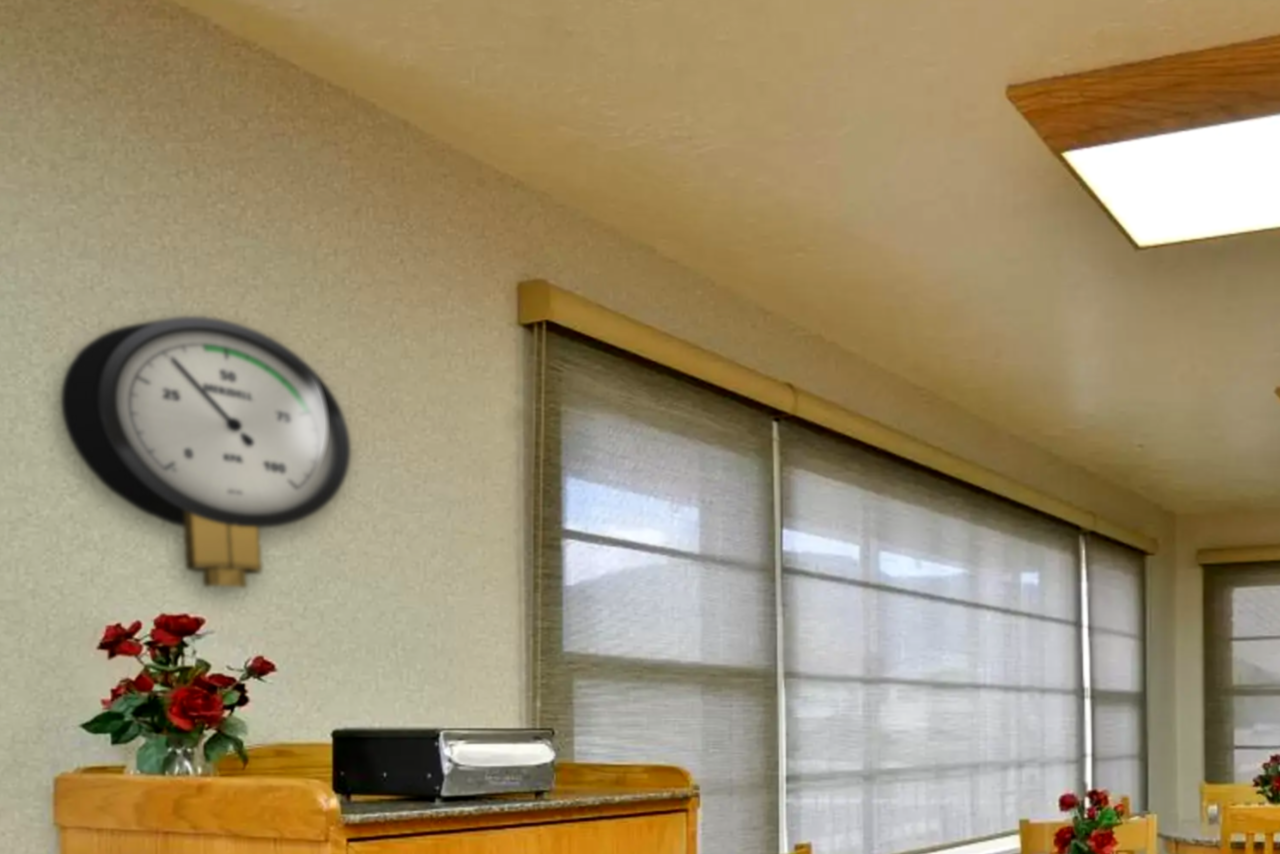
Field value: {"value": 35, "unit": "kPa"}
